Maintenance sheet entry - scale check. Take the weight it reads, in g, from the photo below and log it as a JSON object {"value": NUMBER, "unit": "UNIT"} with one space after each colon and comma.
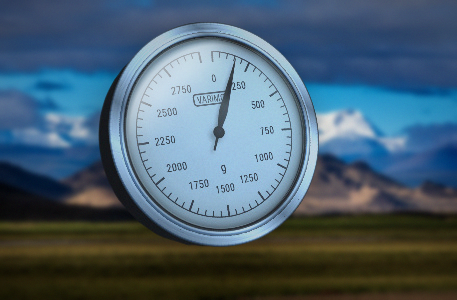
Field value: {"value": 150, "unit": "g"}
